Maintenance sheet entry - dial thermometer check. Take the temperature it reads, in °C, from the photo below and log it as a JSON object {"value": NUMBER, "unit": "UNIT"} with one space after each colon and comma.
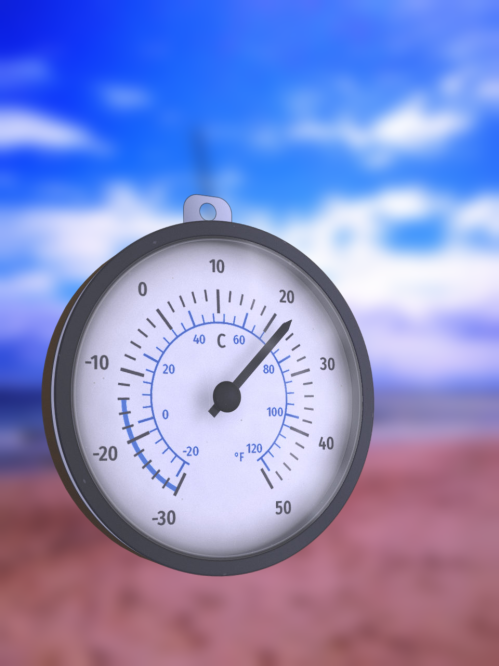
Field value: {"value": 22, "unit": "°C"}
